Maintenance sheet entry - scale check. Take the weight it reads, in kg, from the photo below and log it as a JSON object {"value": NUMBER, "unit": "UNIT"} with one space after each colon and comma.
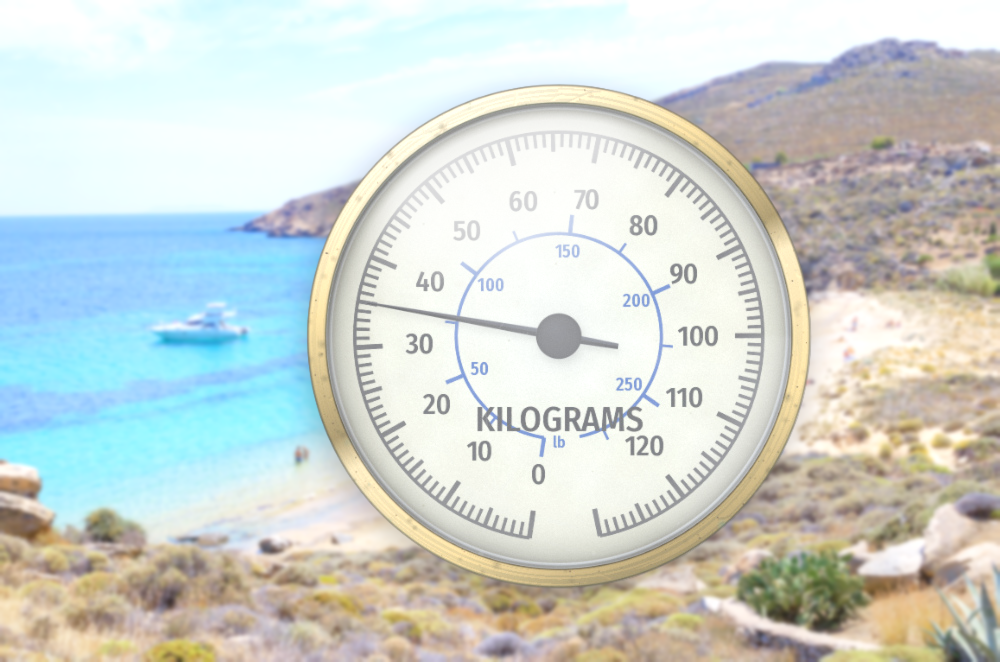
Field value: {"value": 35, "unit": "kg"}
